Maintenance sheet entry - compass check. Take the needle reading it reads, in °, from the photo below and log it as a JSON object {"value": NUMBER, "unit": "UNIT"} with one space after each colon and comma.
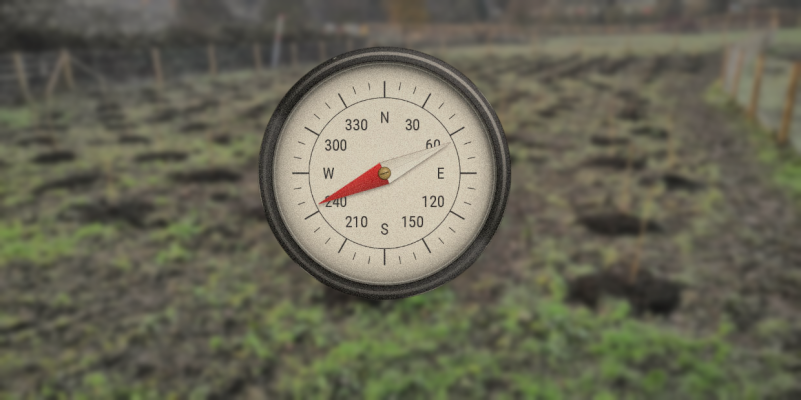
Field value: {"value": 245, "unit": "°"}
